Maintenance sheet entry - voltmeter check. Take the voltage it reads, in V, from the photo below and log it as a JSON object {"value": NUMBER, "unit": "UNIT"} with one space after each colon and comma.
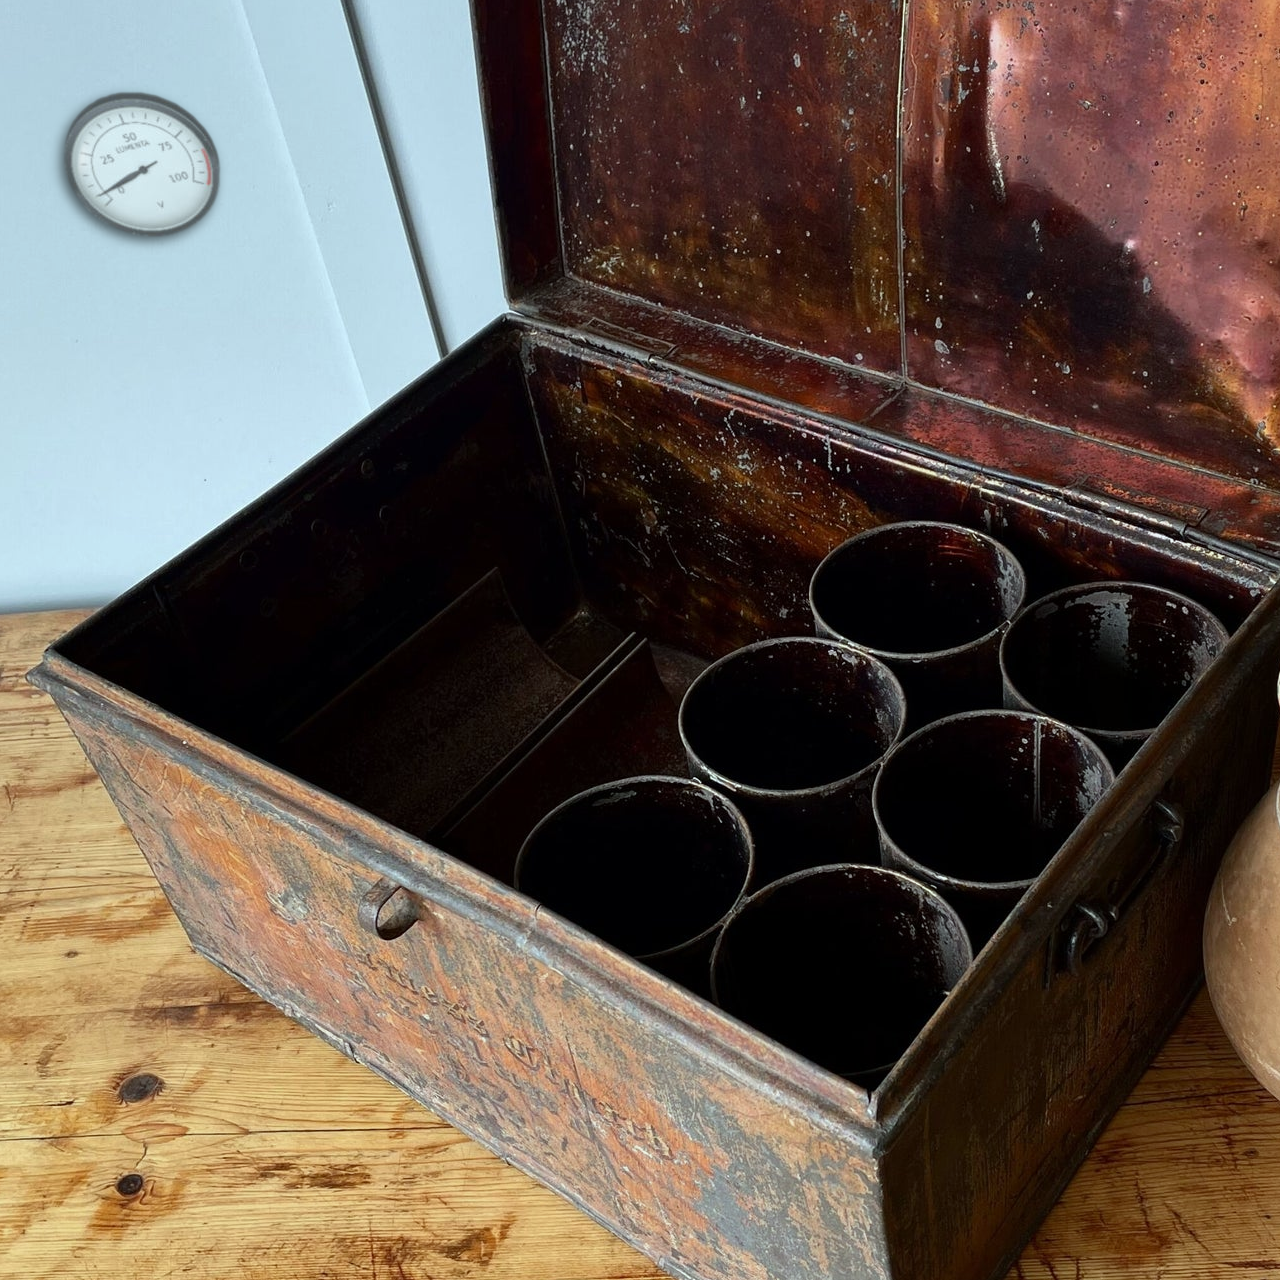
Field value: {"value": 5, "unit": "V"}
